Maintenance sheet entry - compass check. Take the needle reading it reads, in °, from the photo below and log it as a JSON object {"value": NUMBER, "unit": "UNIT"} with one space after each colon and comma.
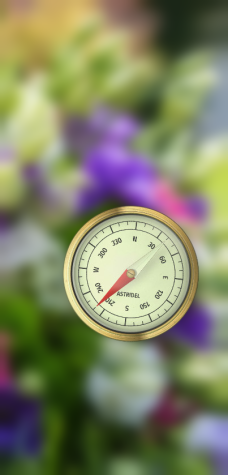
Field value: {"value": 220, "unit": "°"}
